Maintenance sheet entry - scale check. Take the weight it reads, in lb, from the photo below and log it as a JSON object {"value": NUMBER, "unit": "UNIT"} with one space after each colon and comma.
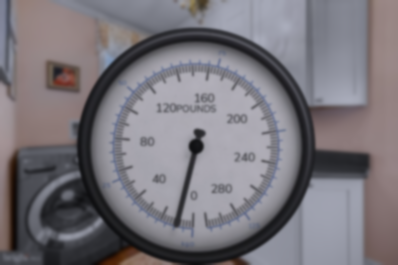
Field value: {"value": 10, "unit": "lb"}
